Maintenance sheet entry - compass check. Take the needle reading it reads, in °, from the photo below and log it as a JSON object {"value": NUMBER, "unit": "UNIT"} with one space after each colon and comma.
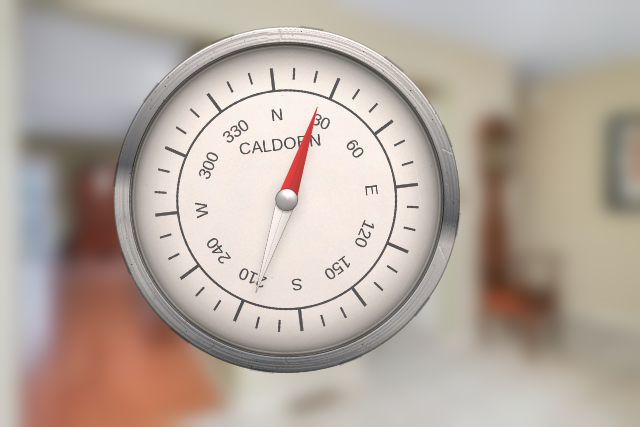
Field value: {"value": 25, "unit": "°"}
